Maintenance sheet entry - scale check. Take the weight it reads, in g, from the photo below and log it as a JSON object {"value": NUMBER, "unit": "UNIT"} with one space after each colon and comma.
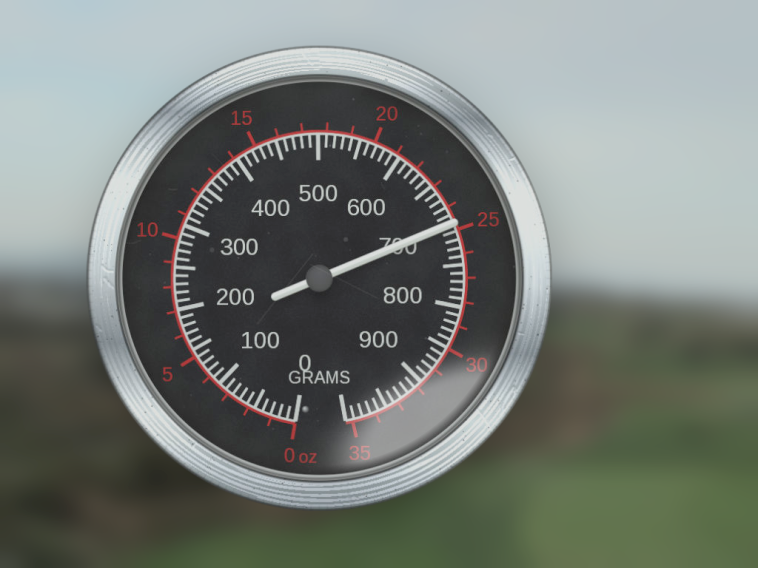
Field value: {"value": 700, "unit": "g"}
